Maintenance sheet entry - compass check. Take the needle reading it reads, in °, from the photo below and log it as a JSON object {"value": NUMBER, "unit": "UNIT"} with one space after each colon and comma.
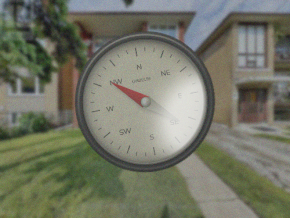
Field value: {"value": 310, "unit": "°"}
